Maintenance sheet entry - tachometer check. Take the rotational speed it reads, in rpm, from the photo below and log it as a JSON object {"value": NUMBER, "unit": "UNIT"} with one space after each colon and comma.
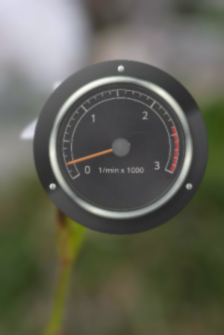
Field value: {"value": 200, "unit": "rpm"}
